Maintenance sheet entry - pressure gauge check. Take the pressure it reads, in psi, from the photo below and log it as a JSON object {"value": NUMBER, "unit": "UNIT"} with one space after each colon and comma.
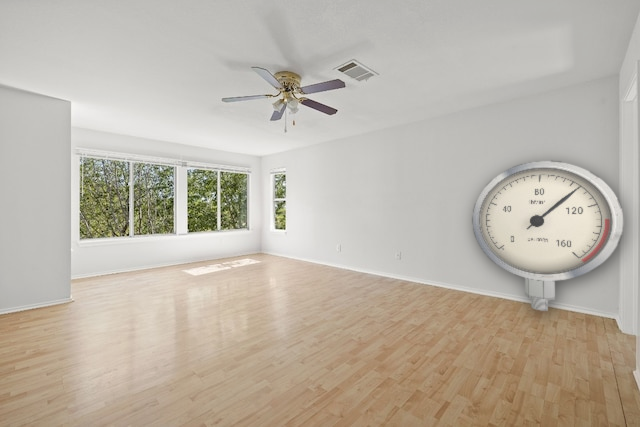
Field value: {"value": 105, "unit": "psi"}
